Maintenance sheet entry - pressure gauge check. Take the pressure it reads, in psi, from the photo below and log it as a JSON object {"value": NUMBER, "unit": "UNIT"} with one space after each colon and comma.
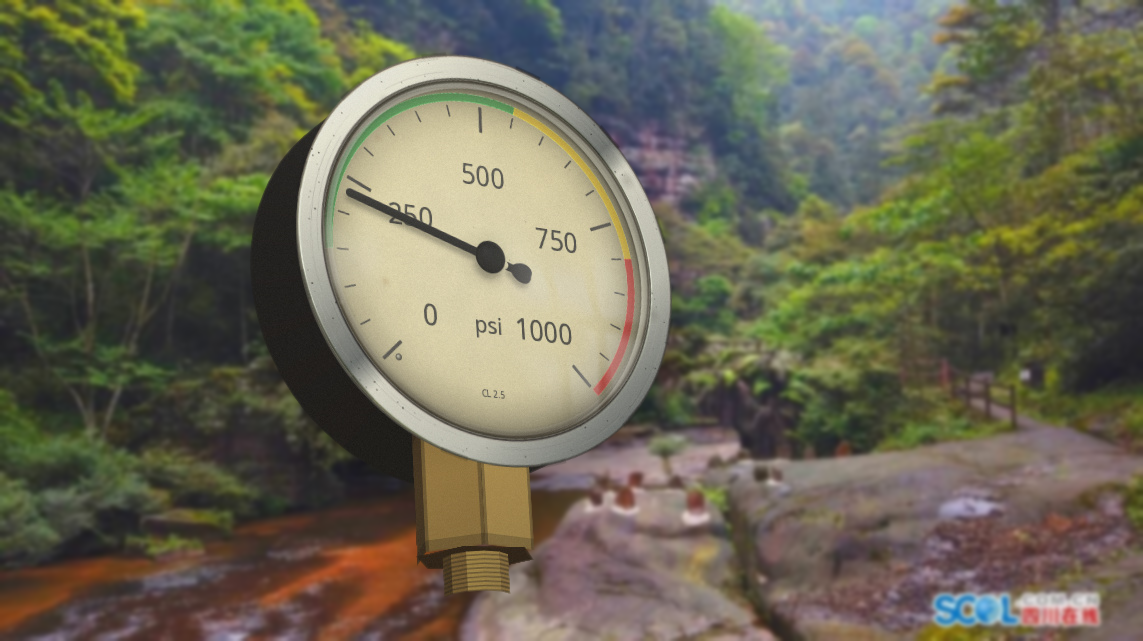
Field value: {"value": 225, "unit": "psi"}
